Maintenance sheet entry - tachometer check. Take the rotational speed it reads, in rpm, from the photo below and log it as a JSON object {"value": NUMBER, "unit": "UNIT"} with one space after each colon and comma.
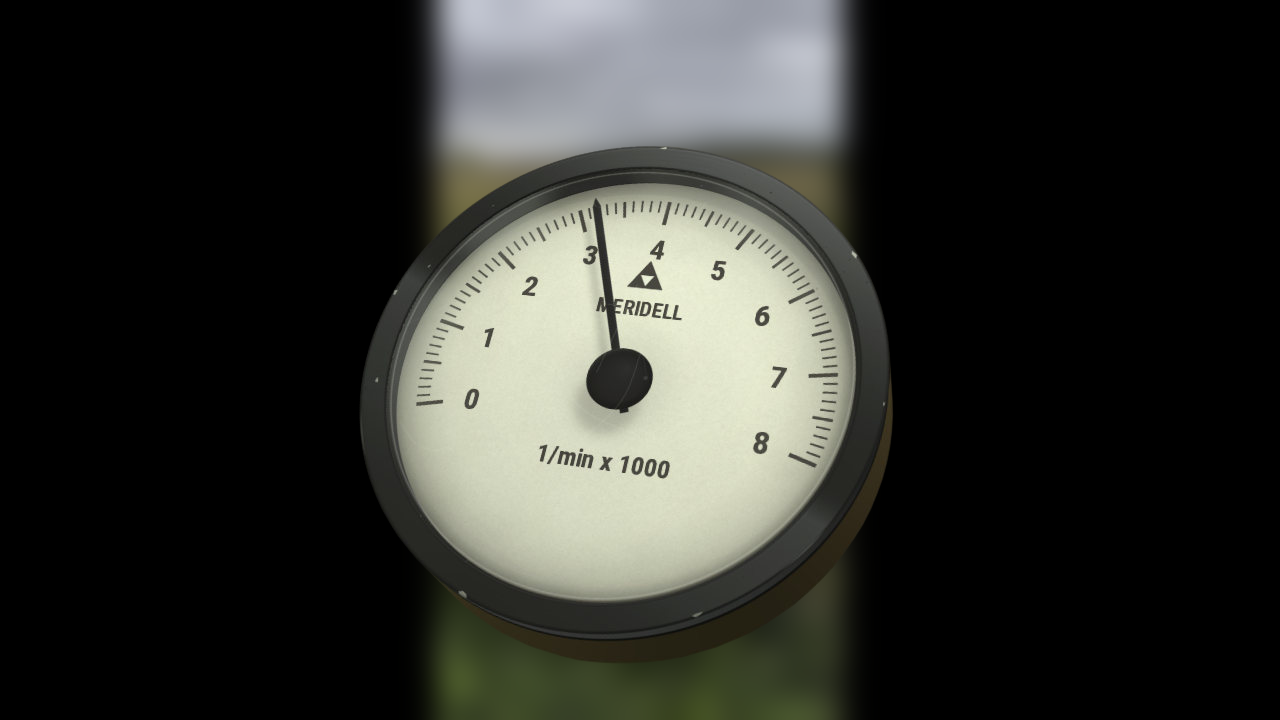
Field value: {"value": 3200, "unit": "rpm"}
